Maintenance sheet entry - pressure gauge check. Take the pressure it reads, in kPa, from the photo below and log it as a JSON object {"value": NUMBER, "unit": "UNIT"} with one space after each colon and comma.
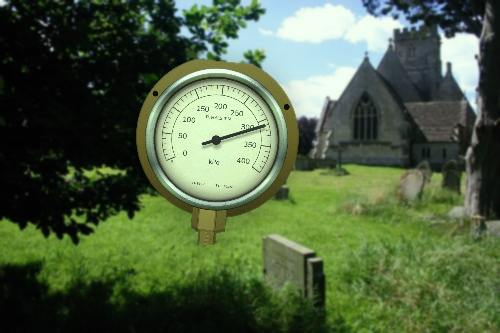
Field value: {"value": 310, "unit": "kPa"}
